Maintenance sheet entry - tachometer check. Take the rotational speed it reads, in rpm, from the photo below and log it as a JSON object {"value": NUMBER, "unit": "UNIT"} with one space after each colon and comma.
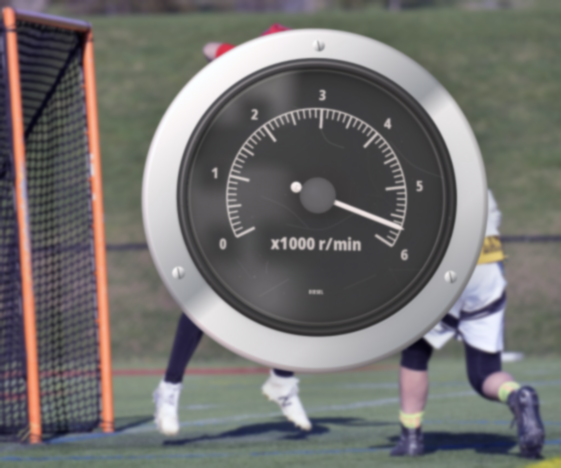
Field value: {"value": 5700, "unit": "rpm"}
